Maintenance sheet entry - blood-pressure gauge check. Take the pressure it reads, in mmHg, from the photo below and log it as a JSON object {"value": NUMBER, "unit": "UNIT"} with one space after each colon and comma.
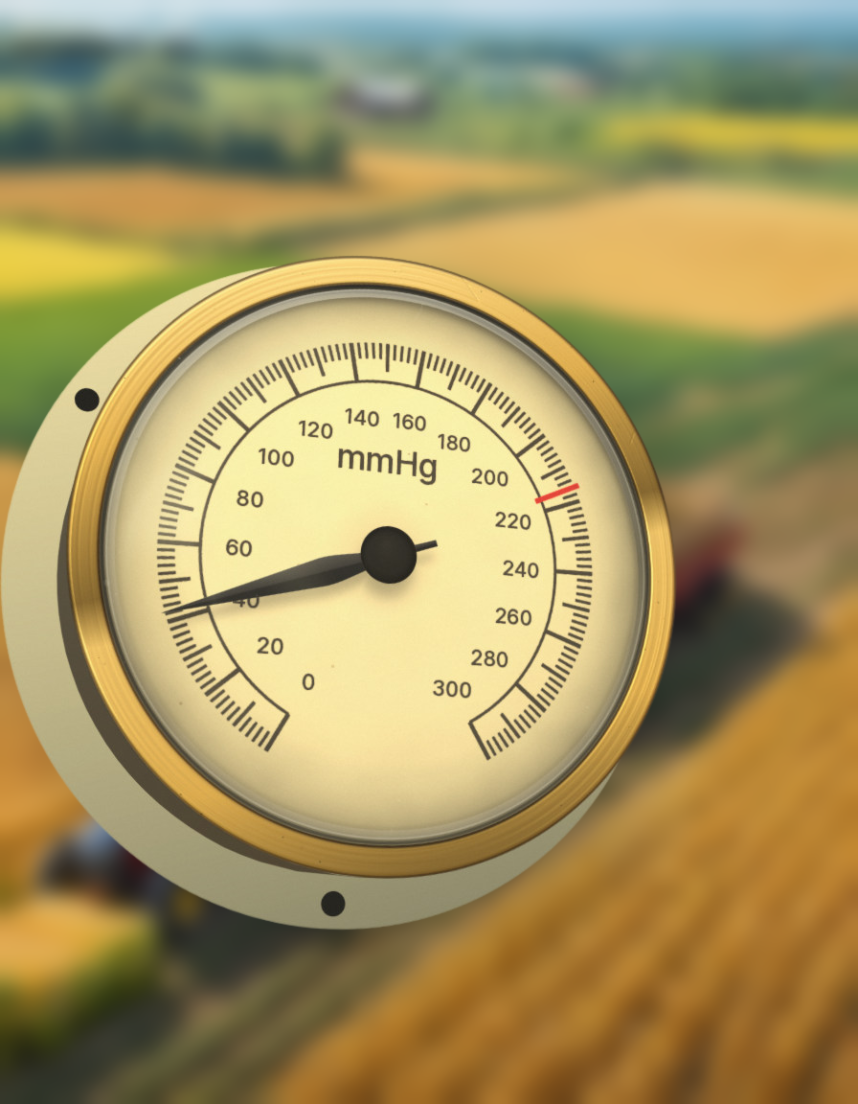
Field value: {"value": 42, "unit": "mmHg"}
